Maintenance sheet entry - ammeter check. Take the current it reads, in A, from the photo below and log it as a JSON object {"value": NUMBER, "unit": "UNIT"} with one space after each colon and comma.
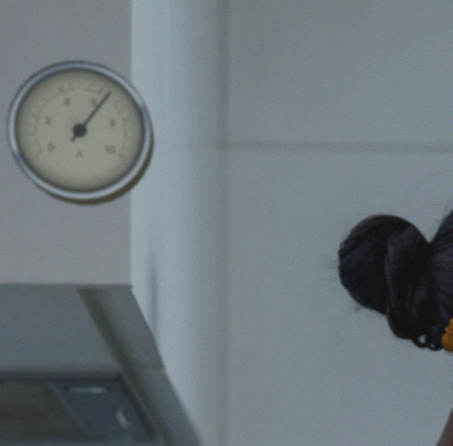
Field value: {"value": 6.5, "unit": "A"}
